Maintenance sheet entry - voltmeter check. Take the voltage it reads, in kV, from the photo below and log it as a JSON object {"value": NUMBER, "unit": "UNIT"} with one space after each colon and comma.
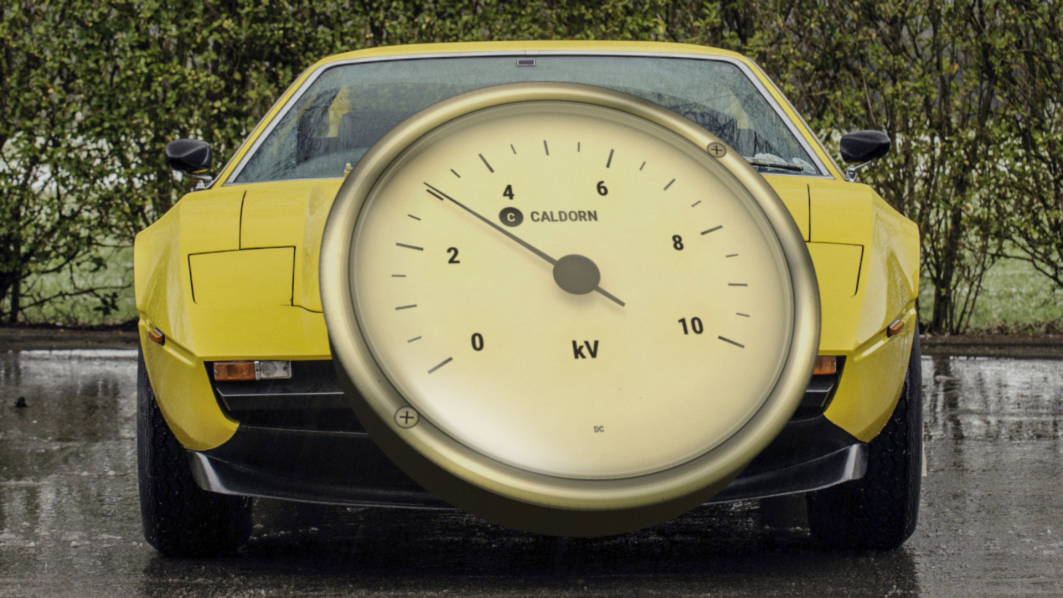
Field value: {"value": 3, "unit": "kV"}
